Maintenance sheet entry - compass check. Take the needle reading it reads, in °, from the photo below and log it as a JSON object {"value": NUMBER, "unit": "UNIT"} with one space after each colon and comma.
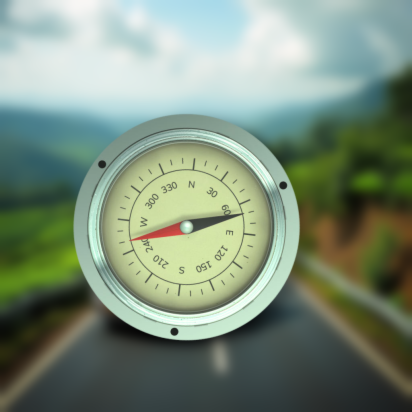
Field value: {"value": 250, "unit": "°"}
